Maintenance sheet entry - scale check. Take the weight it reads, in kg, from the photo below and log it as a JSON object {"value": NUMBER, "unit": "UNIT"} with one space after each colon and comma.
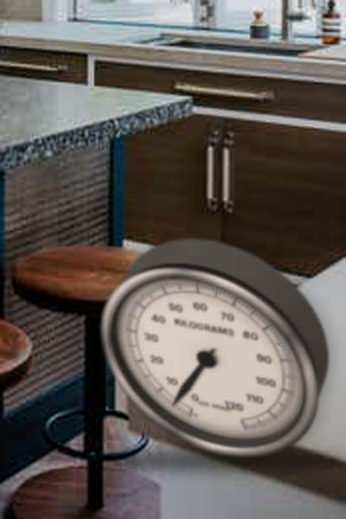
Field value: {"value": 5, "unit": "kg"}
